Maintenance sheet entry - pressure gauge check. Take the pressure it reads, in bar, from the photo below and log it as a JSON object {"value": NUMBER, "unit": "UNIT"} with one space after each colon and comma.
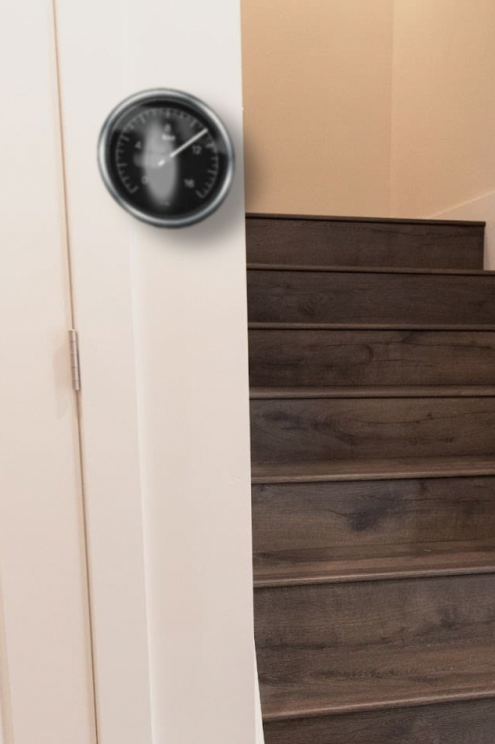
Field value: {"value": 11, "unit": "bar"}
